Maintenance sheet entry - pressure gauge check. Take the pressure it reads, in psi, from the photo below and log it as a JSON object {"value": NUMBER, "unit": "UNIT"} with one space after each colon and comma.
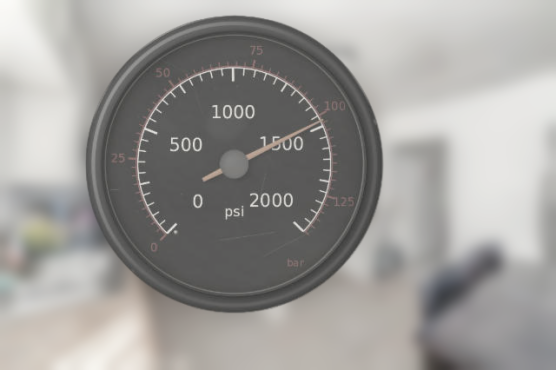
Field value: {"value": 1475, "unit": "psi"}
